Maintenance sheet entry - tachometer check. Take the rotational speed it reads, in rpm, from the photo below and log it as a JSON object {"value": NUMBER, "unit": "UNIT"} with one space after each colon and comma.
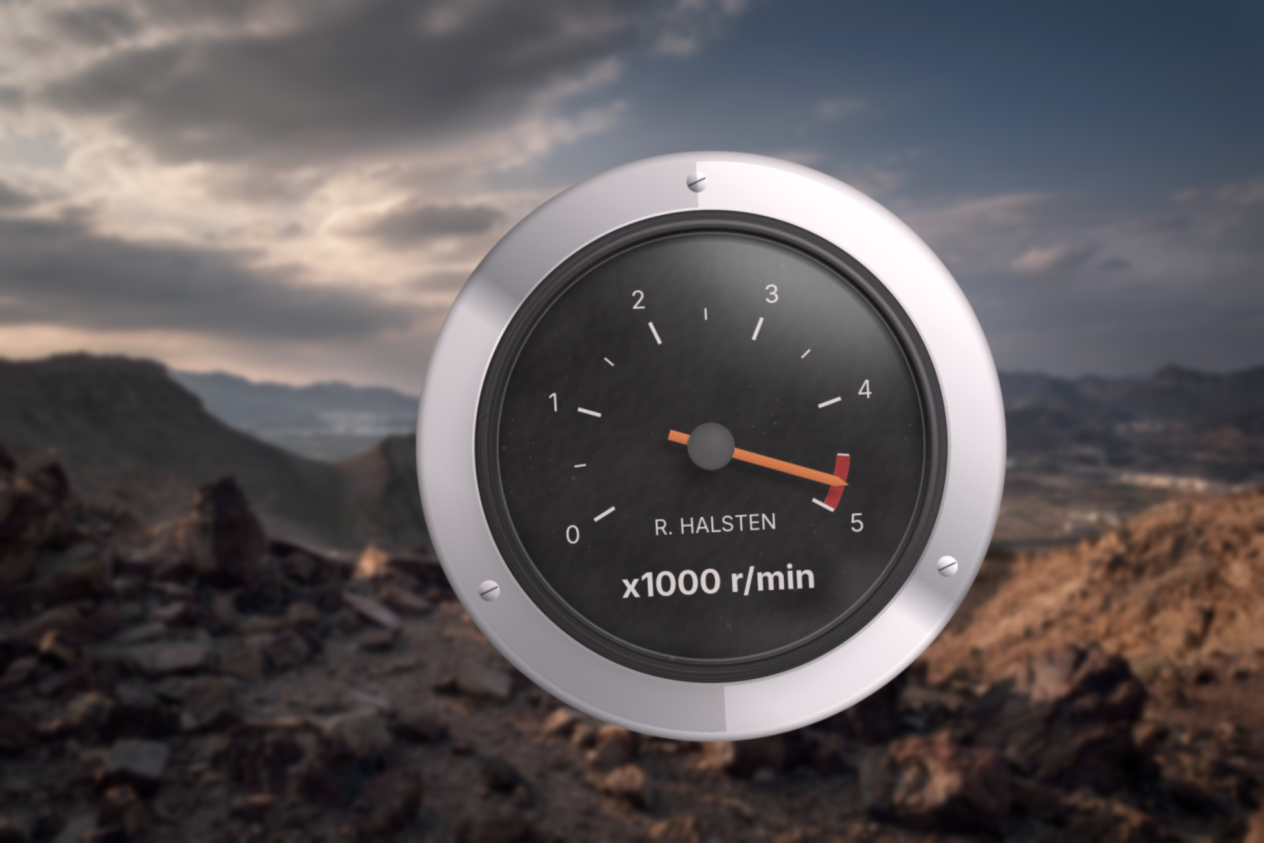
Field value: {"value": 4750, "unit": "rpm"}
